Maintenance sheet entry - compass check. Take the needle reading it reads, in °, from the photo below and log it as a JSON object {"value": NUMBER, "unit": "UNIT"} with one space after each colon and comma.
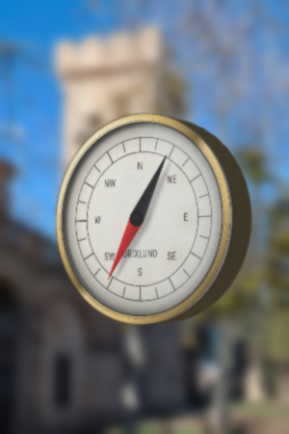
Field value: {"value": 210, "unit": "°"}
